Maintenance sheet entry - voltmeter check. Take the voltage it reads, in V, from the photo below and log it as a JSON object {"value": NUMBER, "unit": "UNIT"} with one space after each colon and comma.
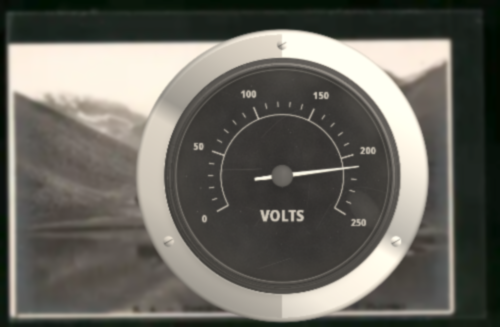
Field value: {"value": 210, "unit": "V"}
